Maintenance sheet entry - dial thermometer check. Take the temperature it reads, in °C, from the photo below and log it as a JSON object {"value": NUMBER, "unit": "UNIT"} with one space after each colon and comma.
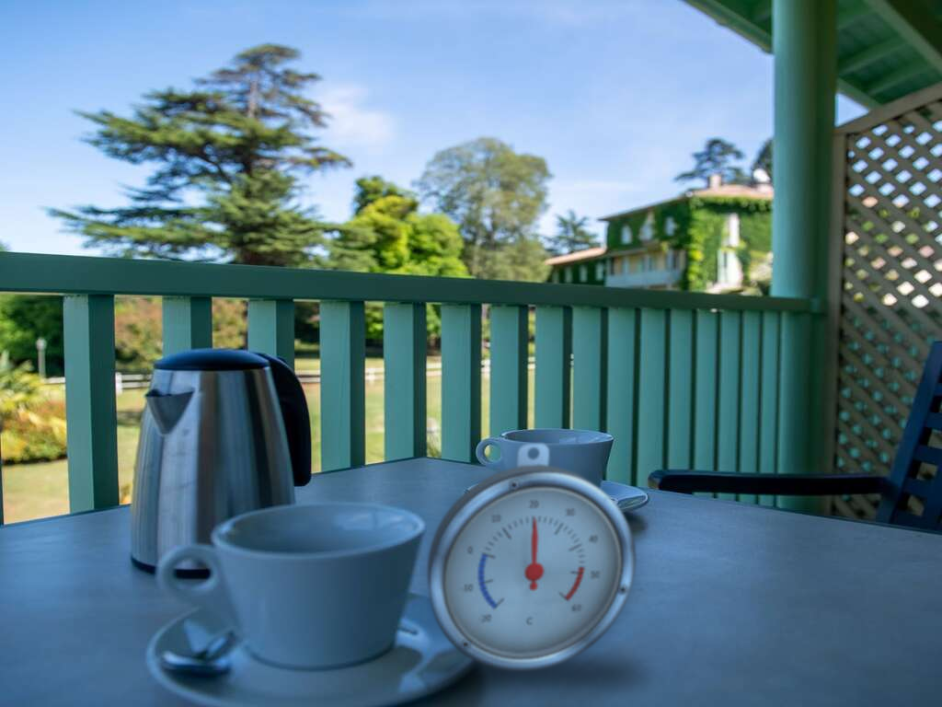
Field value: {"value": 20, "unit": "°C"}
